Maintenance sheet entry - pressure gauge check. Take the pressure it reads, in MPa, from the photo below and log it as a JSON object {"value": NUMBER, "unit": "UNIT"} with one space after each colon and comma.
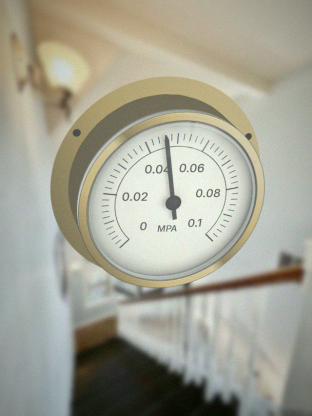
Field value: {"value": 0.046, "unit": "MPa"}
